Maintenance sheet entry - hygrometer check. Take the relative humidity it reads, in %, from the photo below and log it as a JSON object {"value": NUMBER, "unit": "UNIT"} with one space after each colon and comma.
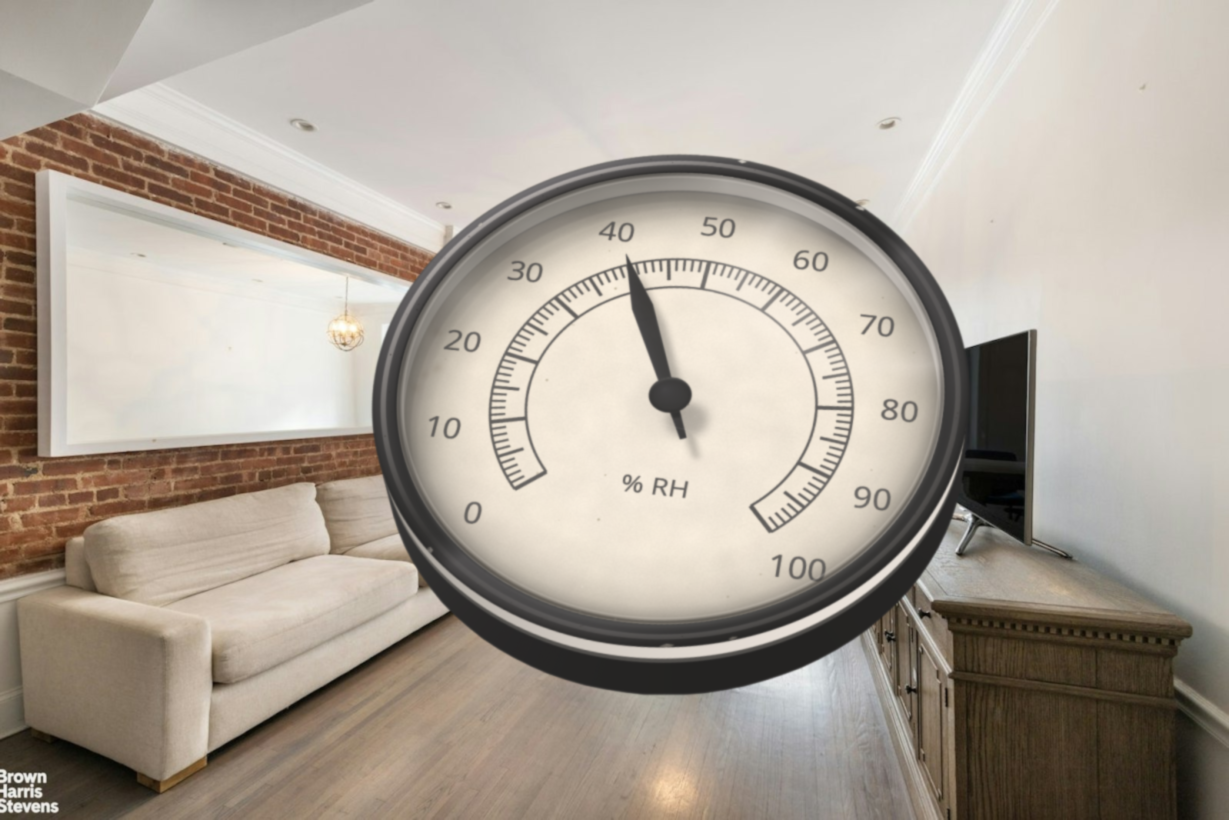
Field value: {"value": 40, "unit": "%"}
